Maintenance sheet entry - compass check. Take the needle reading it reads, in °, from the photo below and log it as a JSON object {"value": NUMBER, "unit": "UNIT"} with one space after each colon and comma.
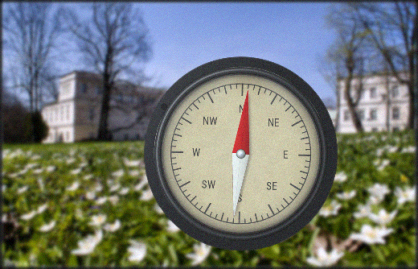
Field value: {"value": 5, "unit": "°"}
